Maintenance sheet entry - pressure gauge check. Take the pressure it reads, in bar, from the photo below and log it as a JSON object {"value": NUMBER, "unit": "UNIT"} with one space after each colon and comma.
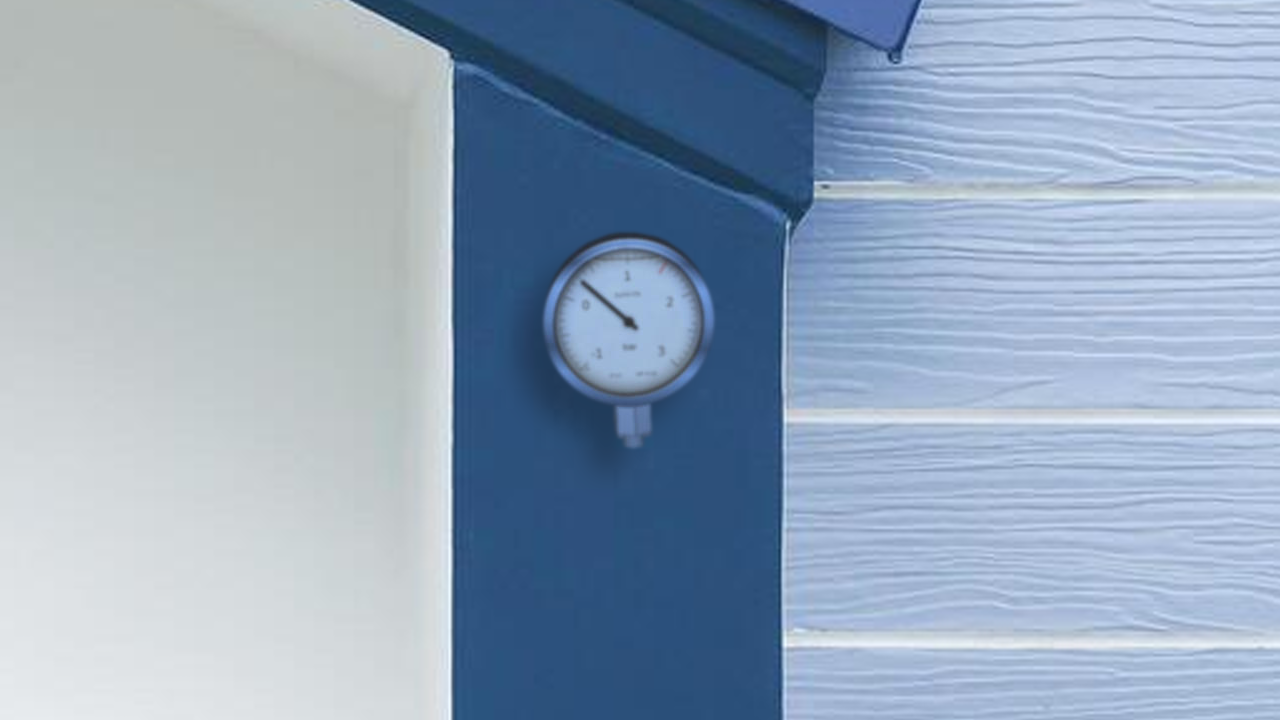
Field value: {"value": 0.3, "unit": "bar"}
